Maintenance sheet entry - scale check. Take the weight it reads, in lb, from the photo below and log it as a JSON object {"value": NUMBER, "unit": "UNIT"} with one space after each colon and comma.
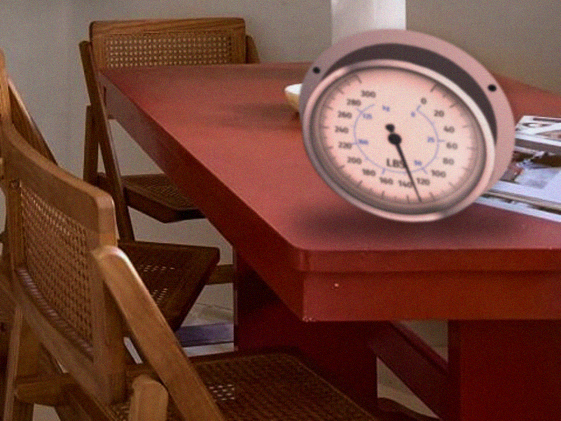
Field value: {"value": 130, "unit": "lb"}
